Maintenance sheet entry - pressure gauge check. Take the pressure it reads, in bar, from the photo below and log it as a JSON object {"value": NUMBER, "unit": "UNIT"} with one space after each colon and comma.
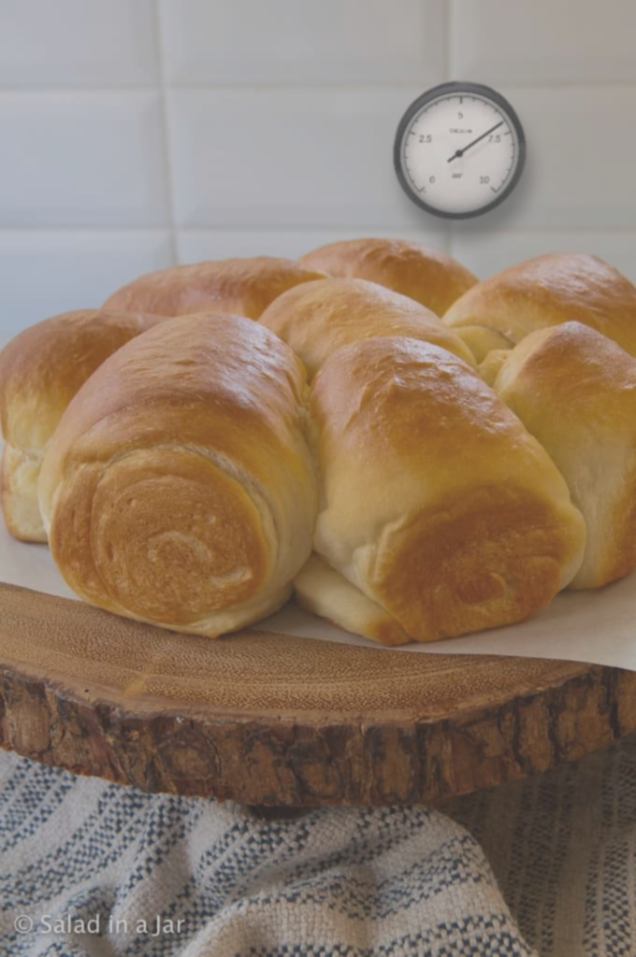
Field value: {"value": 7, "unit": "bar"}
